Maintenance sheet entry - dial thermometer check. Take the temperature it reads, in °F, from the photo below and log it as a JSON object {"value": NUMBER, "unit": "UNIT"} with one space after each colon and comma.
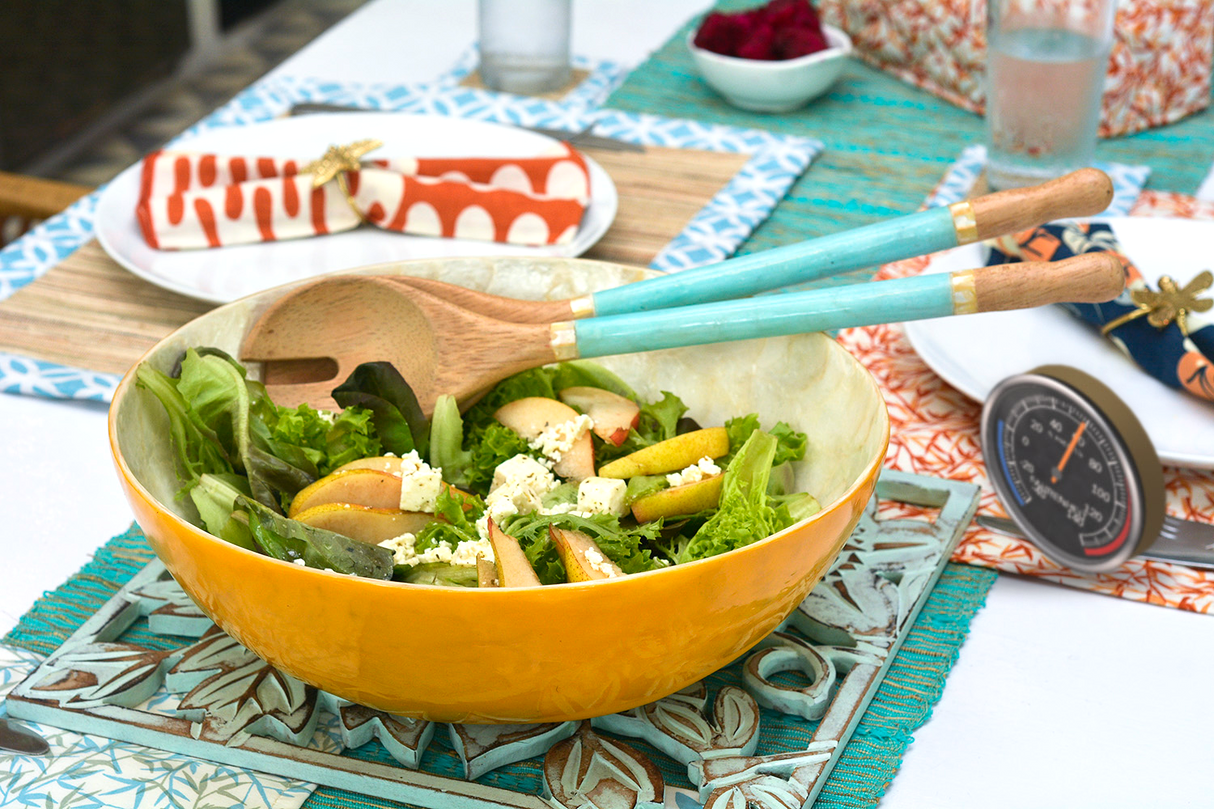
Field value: {"value": 60, "unit": "°F"}
